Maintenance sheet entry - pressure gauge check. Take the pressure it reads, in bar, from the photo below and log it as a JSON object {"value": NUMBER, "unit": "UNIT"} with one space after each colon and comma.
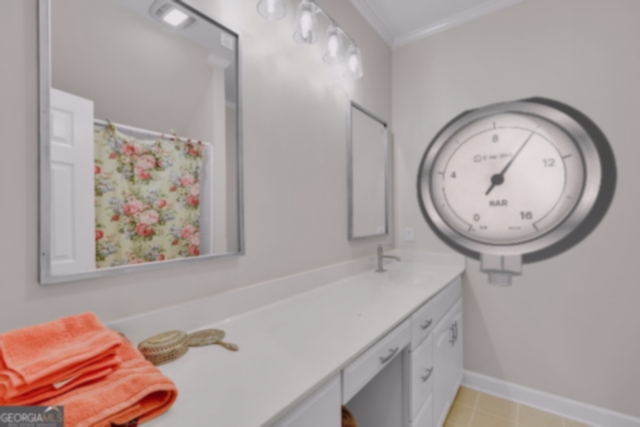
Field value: {"value": 10, "unit": "bar"}
